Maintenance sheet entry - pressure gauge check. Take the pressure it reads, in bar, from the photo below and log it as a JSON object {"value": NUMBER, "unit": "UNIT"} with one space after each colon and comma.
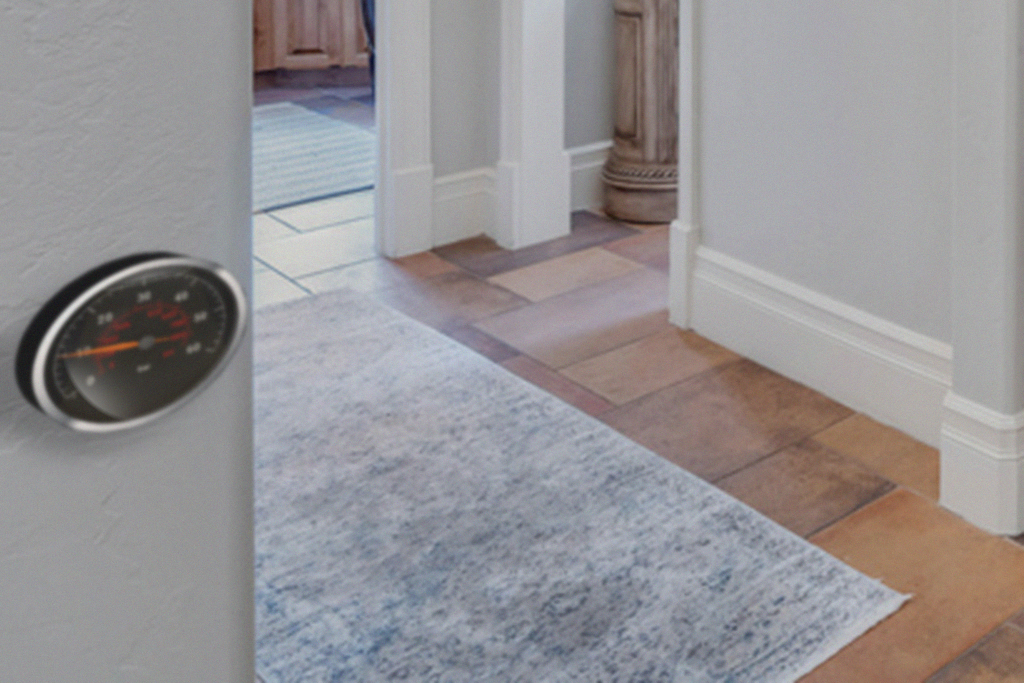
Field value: {"value": 10, "unit": "bar"}
